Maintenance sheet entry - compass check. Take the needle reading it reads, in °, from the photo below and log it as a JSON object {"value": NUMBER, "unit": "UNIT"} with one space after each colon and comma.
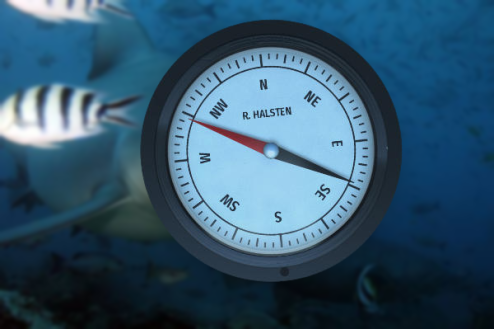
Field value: {"value": 297.5, "unit": "°"}
